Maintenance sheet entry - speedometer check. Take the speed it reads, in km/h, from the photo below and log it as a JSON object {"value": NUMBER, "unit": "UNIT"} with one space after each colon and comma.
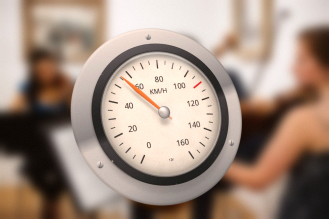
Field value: {"value": 55, "unit": "km/h"}
